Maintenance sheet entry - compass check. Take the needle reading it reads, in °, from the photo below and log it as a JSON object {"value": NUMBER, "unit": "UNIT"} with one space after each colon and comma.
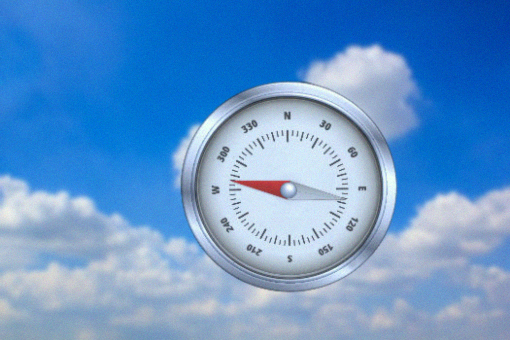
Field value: {"value": 280, "unit": "°"}
